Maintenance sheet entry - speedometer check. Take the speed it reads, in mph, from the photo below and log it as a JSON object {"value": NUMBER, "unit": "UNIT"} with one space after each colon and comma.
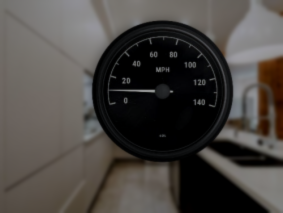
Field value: {"value": 10, "unit": "mph"}
